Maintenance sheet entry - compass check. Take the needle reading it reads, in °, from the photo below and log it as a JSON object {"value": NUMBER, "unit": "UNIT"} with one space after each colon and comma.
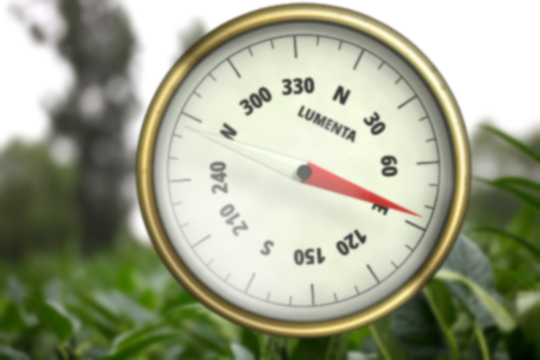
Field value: {"value": 85, "unit": "°"}
